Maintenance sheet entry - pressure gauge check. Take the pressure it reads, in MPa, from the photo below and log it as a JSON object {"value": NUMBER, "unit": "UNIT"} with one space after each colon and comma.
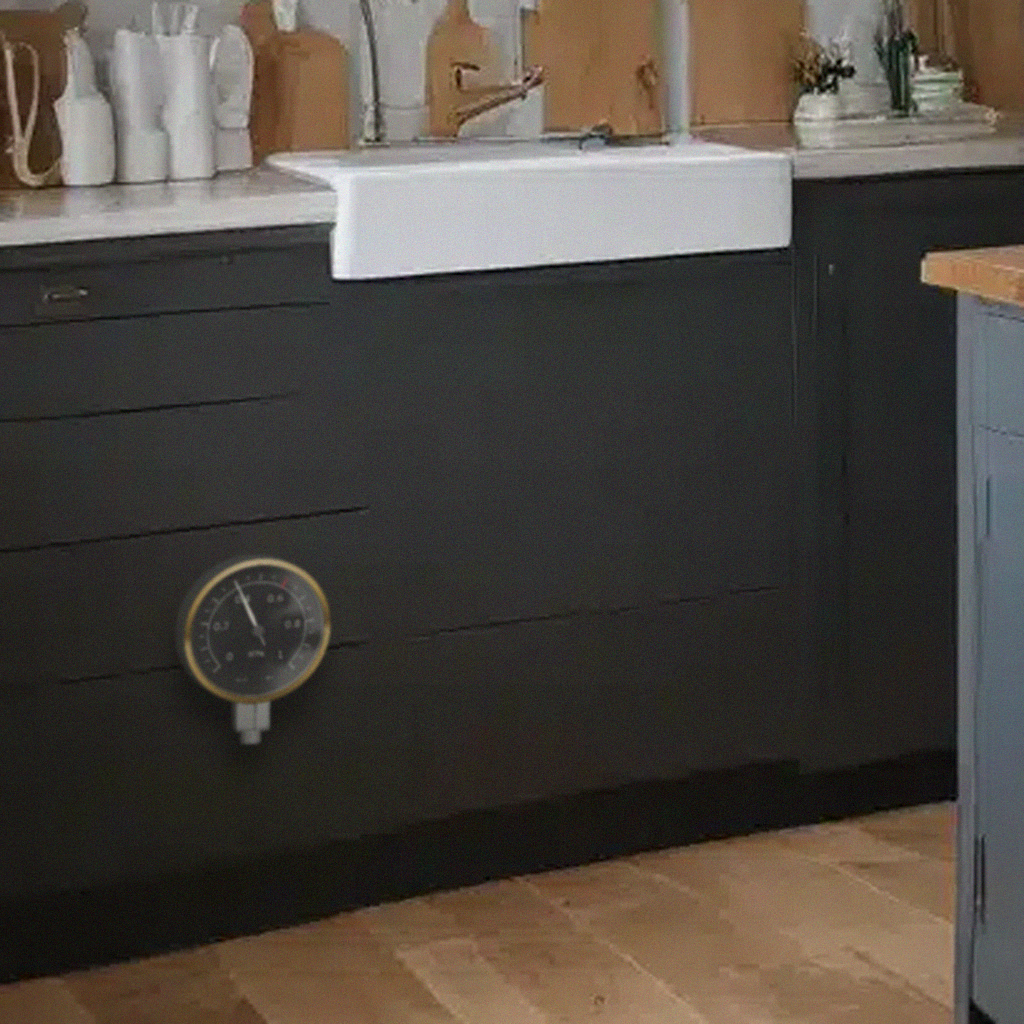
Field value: {"value": 0.4, "unit": "MPa"}
